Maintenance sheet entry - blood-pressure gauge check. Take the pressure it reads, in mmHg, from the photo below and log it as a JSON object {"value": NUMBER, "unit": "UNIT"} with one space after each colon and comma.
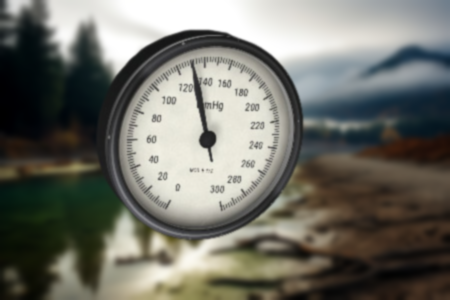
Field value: {"value": 130, "unit": "mmHg"}
